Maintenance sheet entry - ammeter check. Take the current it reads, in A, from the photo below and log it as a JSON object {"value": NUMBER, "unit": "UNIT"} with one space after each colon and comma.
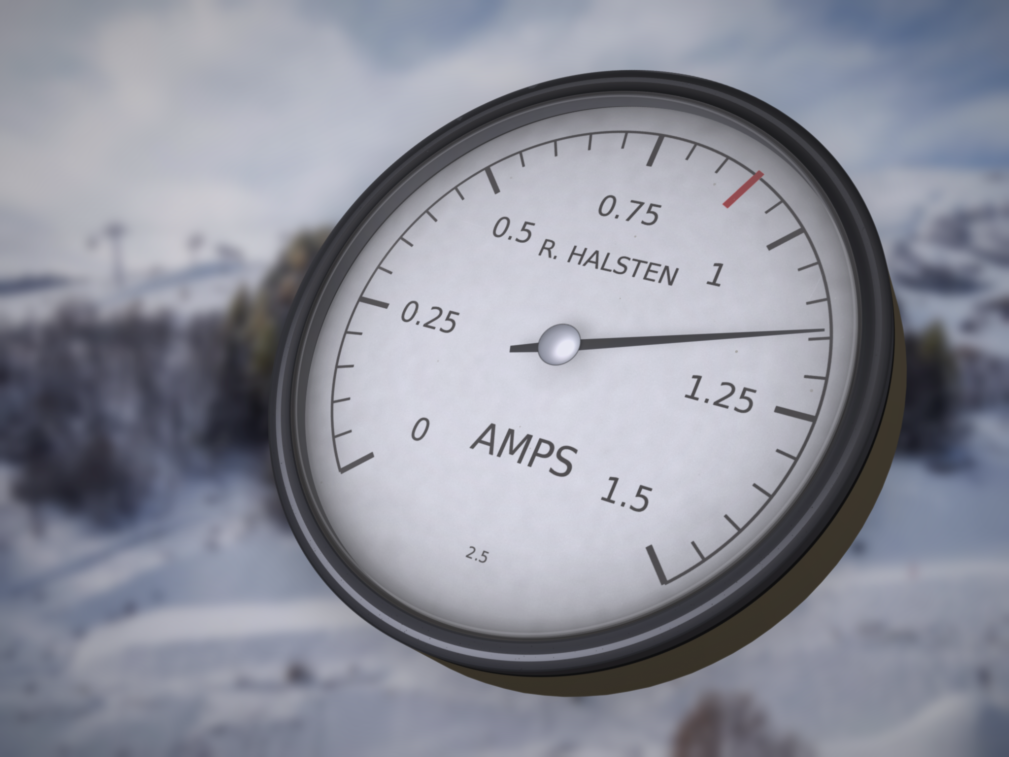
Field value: {"value": 1.15, "unit": "A"}
